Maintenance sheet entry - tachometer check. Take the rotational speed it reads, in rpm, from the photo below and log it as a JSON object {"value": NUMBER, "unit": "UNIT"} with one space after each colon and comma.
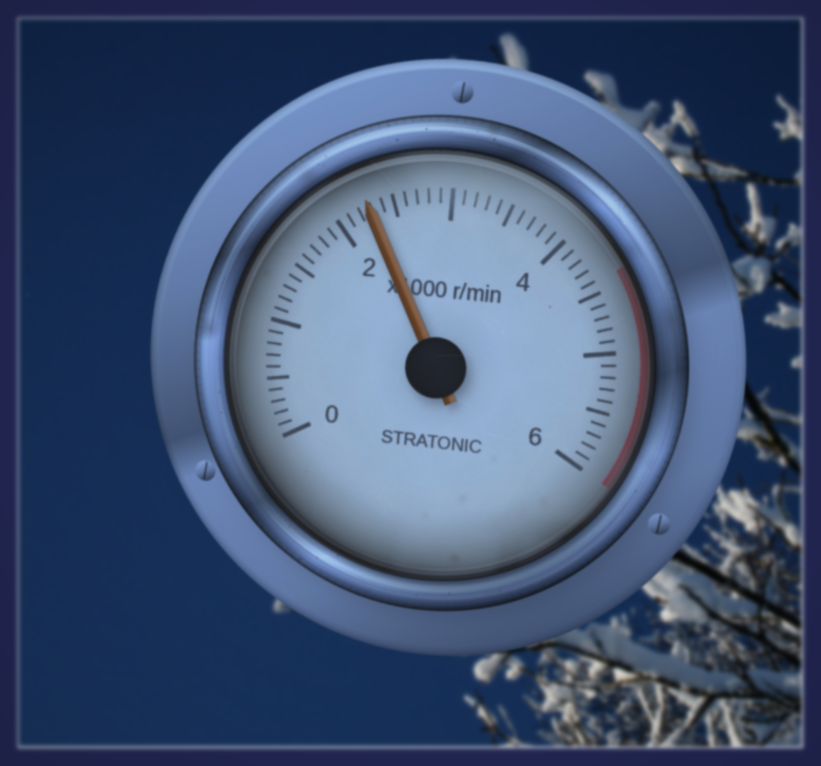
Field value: {"value": 2300, "unit": "rpm"}
